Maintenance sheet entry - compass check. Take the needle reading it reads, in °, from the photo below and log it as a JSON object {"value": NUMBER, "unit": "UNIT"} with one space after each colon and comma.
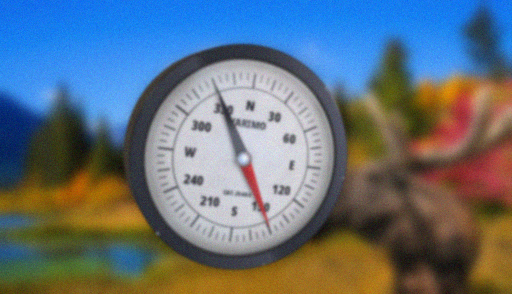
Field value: {"value": 150, "unit": "°"}
